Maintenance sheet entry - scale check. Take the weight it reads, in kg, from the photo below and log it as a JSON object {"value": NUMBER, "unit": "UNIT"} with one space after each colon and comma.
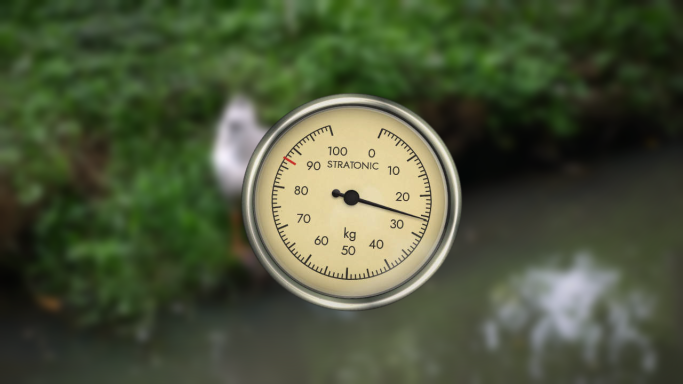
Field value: {"value": 26, "unit": "kg"}
